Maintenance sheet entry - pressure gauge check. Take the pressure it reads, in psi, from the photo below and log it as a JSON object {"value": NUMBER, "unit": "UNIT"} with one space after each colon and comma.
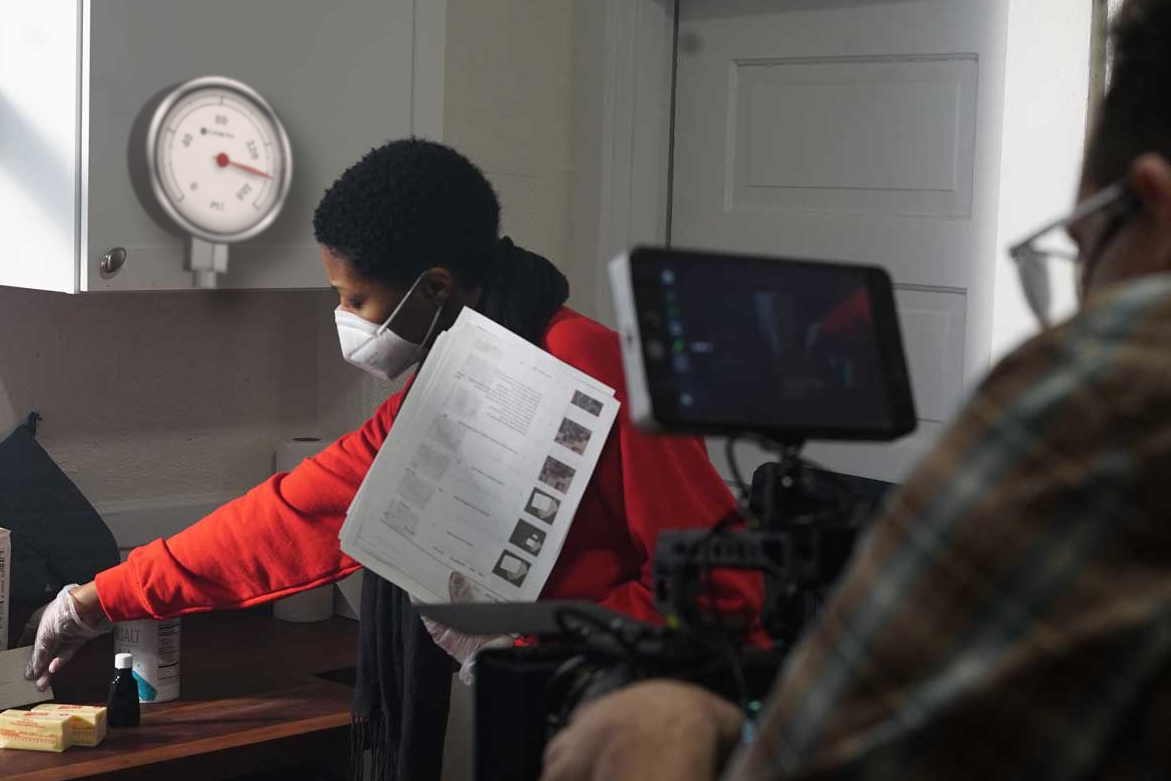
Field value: {"value": 140, "unit": "psi"}
